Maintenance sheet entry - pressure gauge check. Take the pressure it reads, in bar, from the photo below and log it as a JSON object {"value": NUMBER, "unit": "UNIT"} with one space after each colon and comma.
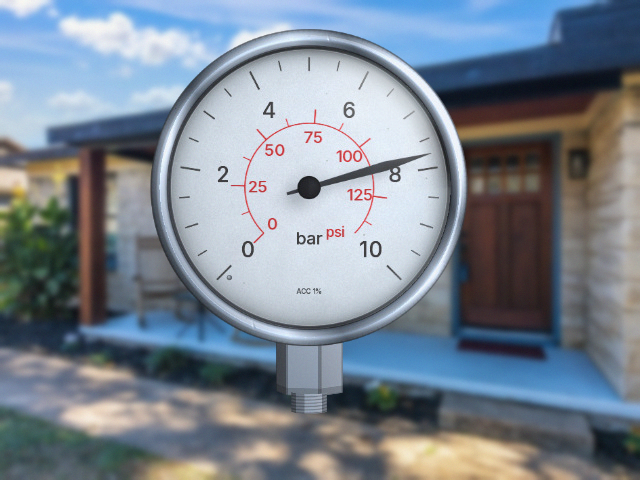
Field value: {"value": 7.75, "unit": "bar"}
